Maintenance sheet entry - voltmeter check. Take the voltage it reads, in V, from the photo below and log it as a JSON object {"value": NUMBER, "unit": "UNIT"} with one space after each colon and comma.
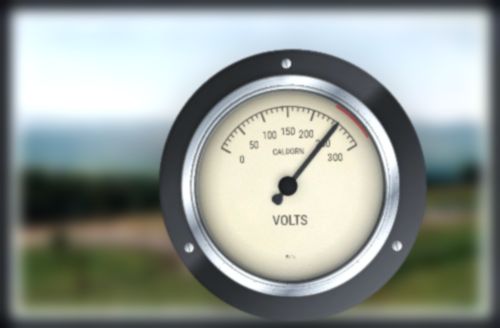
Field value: {"value": 250, "unit": "V"}
